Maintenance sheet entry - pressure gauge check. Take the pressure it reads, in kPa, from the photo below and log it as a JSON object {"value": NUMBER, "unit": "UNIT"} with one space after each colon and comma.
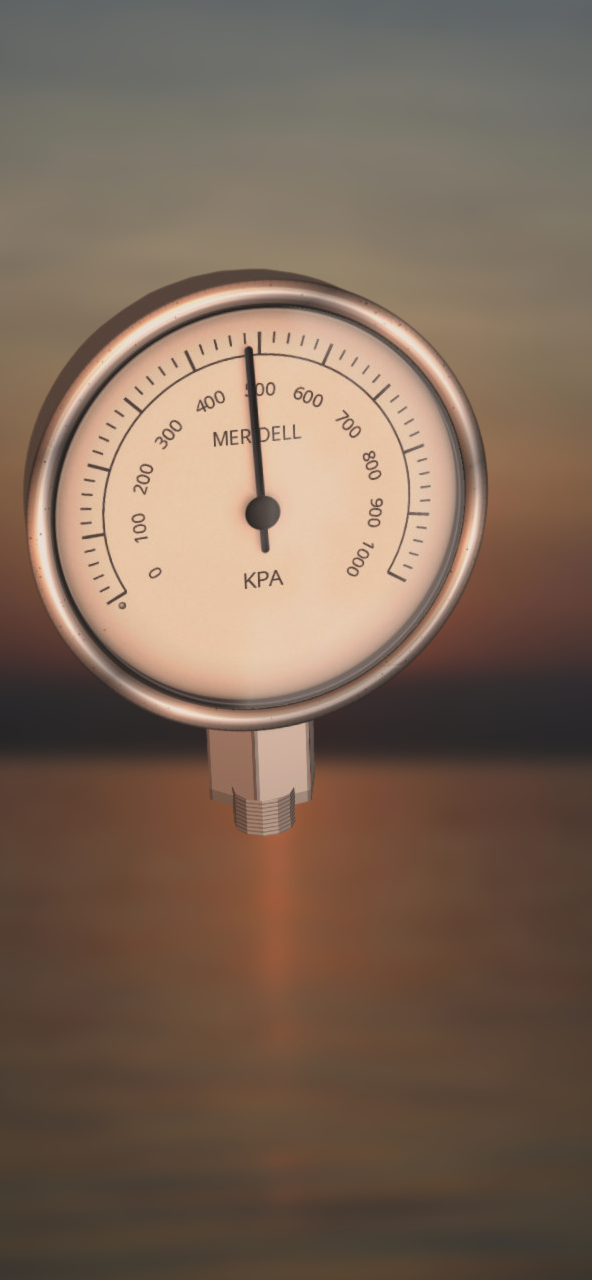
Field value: {"value": 480, "unit": "kPa"}
